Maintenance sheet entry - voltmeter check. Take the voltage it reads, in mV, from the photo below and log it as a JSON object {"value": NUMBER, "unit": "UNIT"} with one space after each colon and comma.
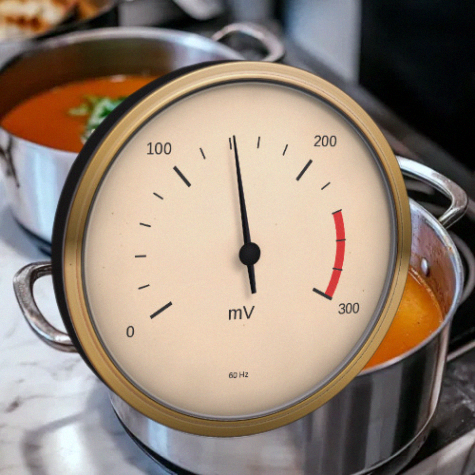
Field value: {"value": 140, "unit": "mV"}
